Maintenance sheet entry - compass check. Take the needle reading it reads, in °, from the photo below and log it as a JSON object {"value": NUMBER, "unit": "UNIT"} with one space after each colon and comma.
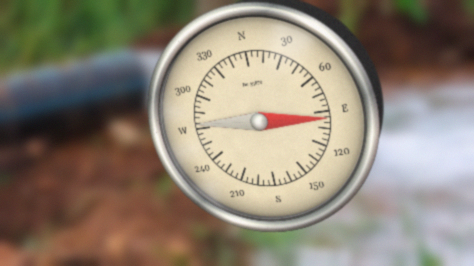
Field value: {"value": 95, "unit": "°"}
